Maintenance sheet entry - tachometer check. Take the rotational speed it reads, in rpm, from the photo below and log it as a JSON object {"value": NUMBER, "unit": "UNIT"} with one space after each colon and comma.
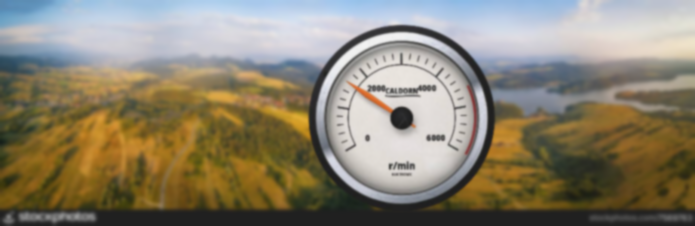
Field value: {"value": 1600, "unit": "rpm"}
